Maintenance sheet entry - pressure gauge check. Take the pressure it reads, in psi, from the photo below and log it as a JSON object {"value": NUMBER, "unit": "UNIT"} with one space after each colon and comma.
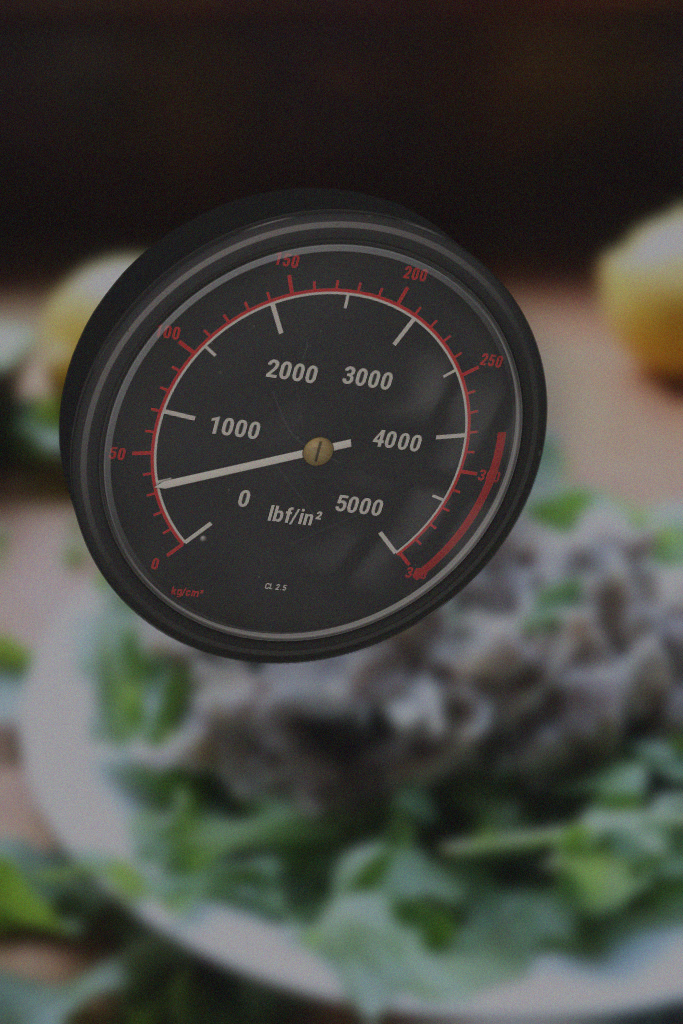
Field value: {"value": 500, "unit": "psi"}
